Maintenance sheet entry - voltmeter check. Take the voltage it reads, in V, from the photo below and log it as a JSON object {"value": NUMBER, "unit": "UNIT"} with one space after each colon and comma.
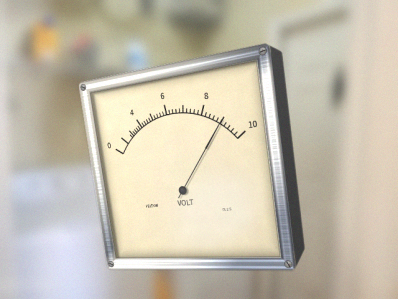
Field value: {"value": 9, "unit": "V"}
